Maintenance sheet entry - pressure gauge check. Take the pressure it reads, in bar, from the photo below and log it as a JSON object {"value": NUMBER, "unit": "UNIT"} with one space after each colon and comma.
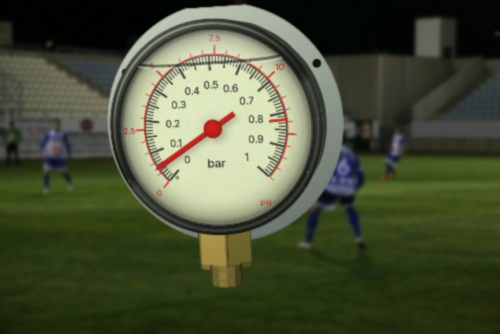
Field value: {"value": 0.05, "unit": "bar"}
